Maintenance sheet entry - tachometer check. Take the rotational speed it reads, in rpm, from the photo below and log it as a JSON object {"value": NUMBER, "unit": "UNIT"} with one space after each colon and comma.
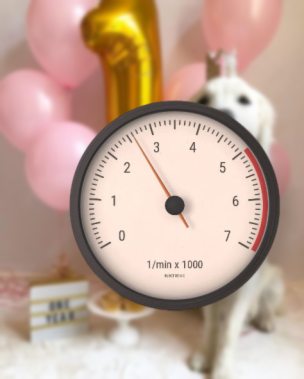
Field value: {"value": 2600, "unit": "rpm"}
